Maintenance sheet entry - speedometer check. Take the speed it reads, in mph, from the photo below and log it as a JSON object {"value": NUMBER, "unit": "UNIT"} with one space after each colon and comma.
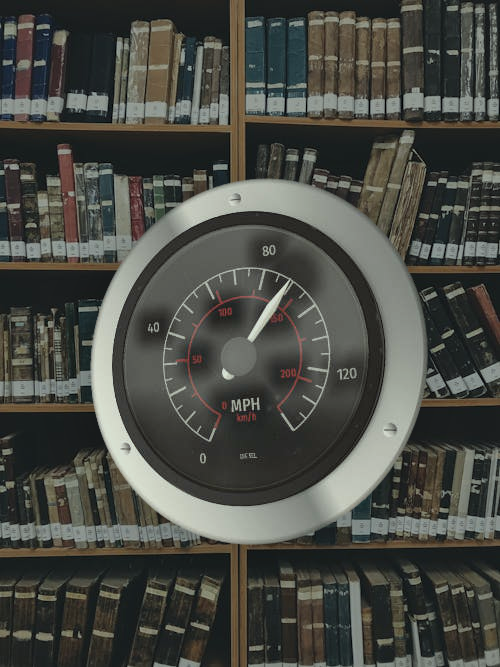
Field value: {"value": 90, "unit": "mph"}
